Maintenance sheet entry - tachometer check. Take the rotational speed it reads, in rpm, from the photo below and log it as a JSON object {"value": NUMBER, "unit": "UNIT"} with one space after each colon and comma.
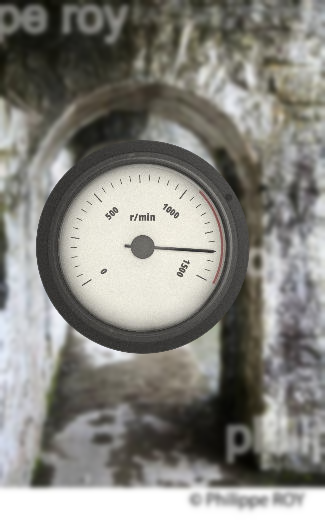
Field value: {"value": 1350, "unit": "rpm"}
